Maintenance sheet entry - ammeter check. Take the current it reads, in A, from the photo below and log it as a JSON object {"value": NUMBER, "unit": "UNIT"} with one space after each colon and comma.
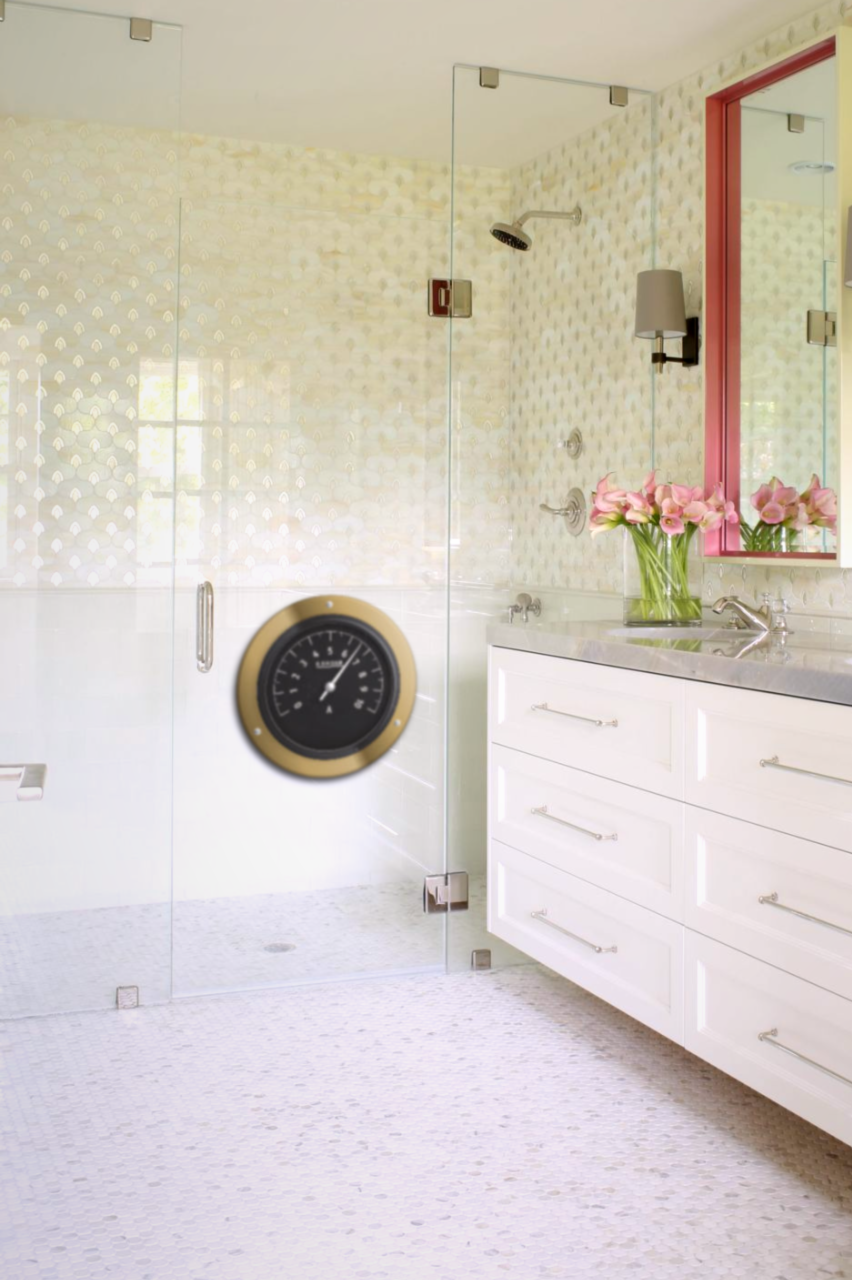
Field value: {"value": 6.5, "unit": "A"}
